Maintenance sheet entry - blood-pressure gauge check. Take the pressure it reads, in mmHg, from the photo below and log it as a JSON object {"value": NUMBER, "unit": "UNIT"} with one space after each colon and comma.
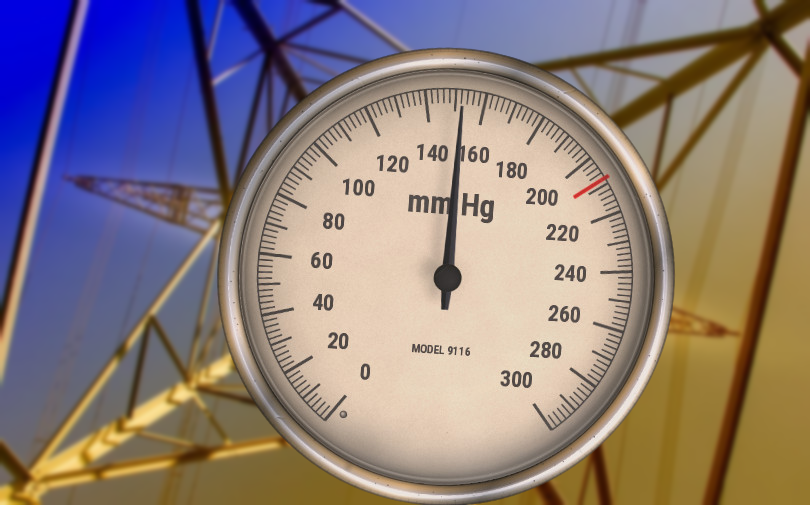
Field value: {"value": 152, "unit": "mmHg"}
